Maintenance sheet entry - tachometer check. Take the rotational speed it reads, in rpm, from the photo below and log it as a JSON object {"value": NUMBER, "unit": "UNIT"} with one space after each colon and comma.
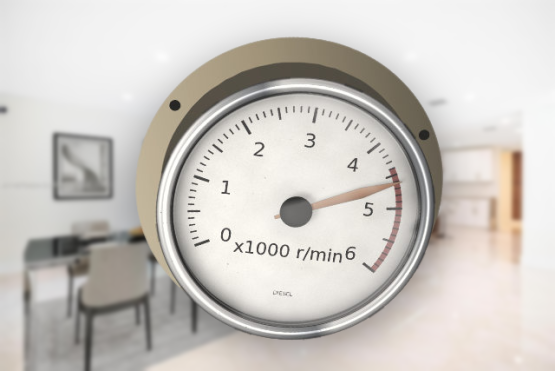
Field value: {"value": 4600, "unit": "rpm"}
